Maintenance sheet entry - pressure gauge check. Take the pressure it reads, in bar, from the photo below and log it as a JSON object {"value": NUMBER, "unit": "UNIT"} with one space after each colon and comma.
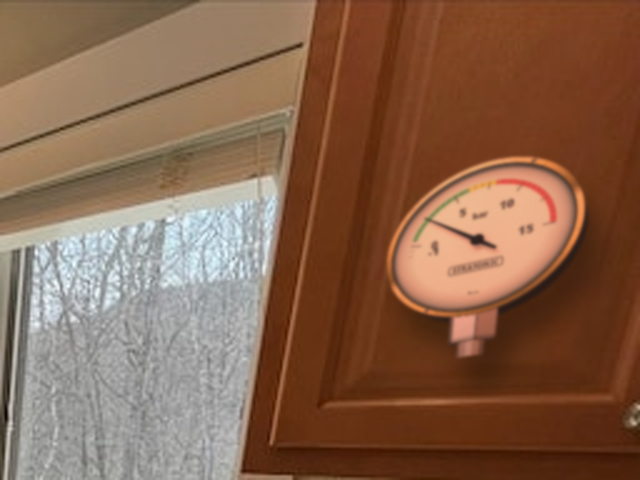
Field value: {"value": 2.5, "unit": "bar"}
